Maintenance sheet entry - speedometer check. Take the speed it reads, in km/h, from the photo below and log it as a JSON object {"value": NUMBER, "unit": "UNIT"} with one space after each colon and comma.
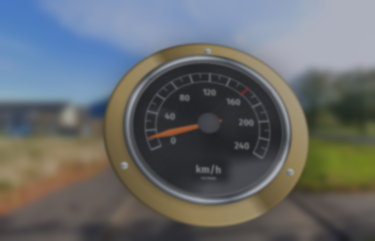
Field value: {"value": 10, "unit": "km/h"}
